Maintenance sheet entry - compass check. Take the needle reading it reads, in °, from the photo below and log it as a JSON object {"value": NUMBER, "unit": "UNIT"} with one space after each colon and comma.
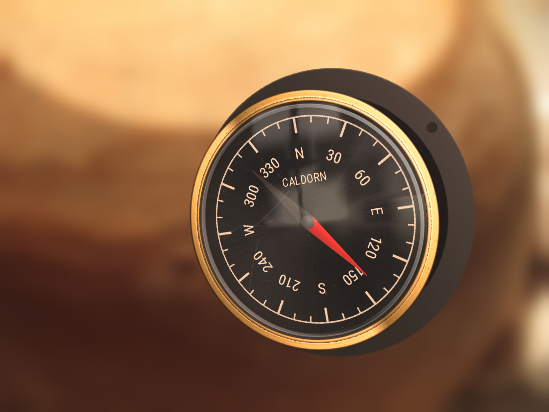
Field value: {"value": 140, "unit": "°"}
